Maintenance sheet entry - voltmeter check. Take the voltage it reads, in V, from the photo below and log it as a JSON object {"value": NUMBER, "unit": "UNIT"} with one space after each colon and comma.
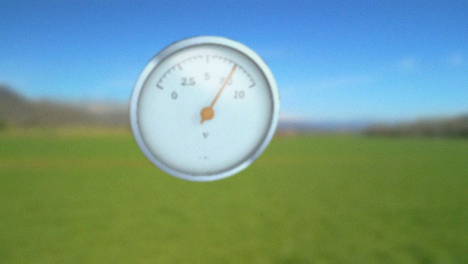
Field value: {"value": 7.5, "unit": "V"}
